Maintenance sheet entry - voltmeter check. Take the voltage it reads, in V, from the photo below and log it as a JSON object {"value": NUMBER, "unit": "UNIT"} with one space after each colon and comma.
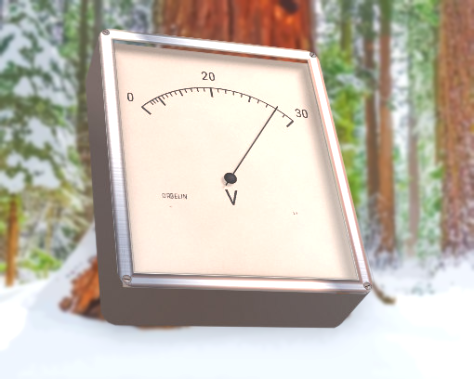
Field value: {"value": 28, "unit": "V"}
